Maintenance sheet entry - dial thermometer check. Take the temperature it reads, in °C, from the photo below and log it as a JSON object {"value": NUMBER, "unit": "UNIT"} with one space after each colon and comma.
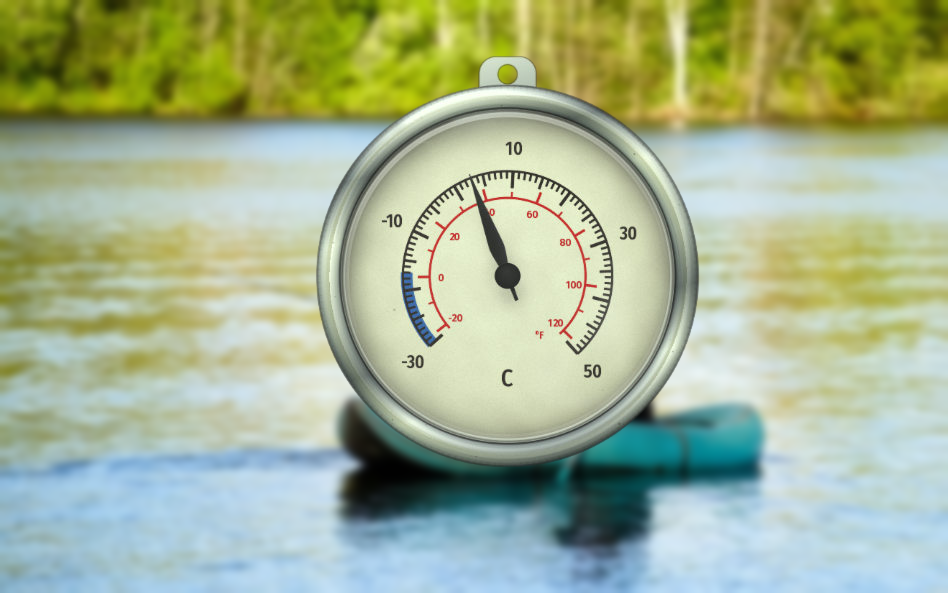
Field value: {"value": 3, "unit": "°C"}
